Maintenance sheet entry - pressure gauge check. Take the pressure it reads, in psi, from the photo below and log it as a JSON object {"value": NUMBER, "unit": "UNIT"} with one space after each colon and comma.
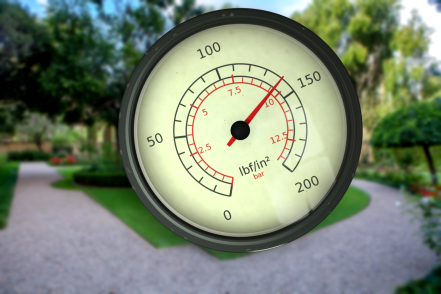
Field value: {"value": 140, "unit": "psi"}
